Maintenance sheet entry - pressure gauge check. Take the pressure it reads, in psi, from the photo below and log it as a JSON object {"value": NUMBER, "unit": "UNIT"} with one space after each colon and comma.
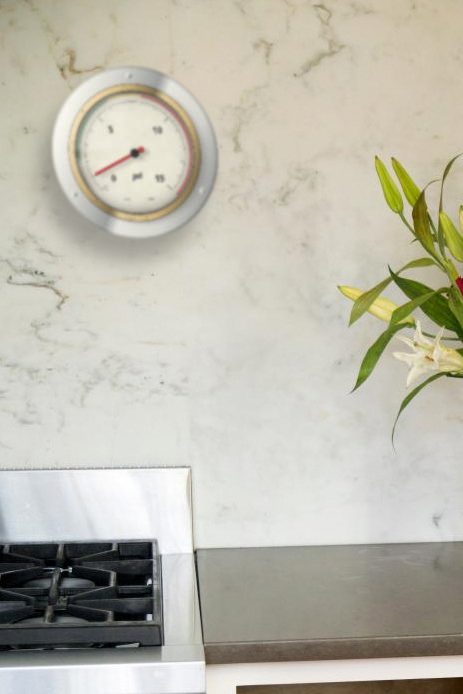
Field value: {"value": 1, "unit": "psi"}
